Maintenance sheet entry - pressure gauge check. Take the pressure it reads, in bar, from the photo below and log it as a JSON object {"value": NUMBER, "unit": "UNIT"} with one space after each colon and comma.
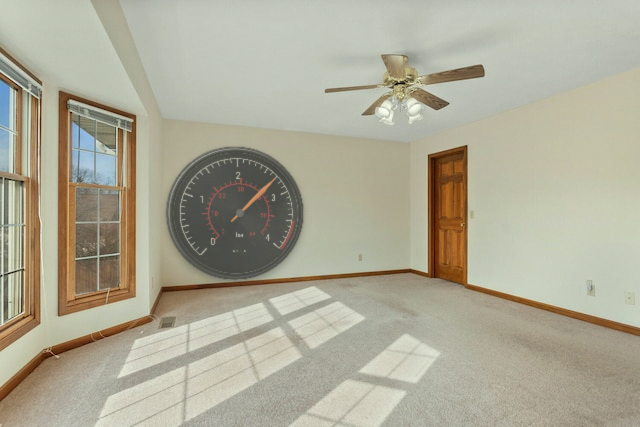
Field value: {"value": 2.7, "unit": "bar"}
